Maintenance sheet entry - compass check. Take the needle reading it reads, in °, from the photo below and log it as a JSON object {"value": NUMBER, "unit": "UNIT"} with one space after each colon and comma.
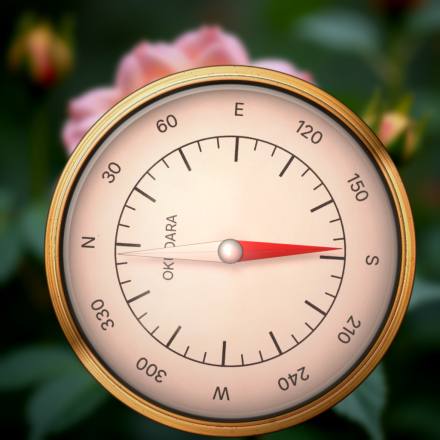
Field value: {"value": 175, "unit": "°"}
